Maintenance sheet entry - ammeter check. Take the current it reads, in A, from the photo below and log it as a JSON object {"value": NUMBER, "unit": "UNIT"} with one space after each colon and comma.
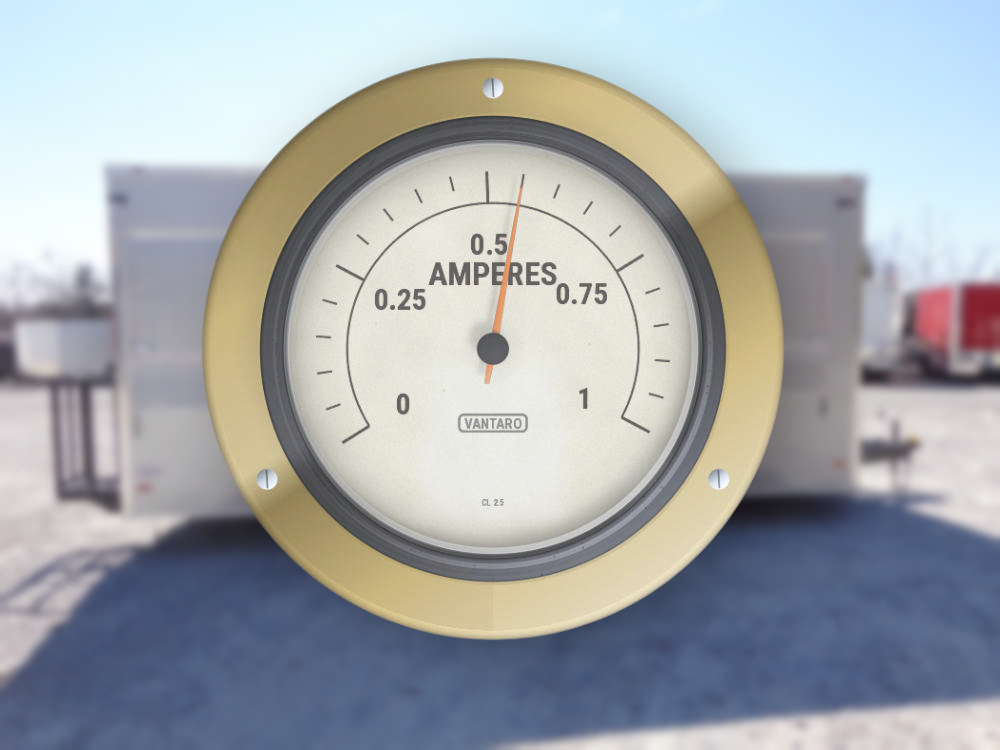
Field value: {"value": 0.55, "unit": "A"}
